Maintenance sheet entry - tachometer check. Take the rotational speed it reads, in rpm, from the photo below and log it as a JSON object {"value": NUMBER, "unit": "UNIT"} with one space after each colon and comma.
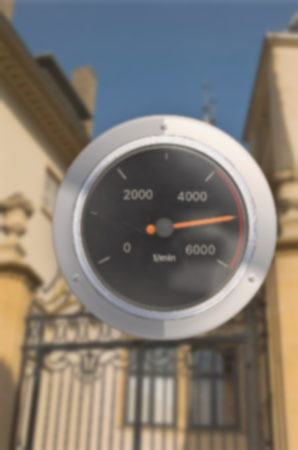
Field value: {"value": 5000, "unit": "rpm"}
